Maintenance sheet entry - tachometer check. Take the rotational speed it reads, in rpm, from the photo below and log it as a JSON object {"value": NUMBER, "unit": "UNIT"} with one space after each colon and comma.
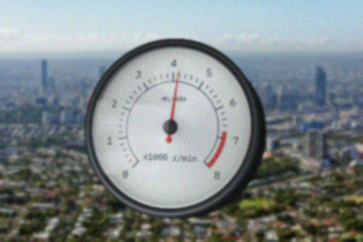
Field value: {"value": 4200, "unit": "rpm"}
